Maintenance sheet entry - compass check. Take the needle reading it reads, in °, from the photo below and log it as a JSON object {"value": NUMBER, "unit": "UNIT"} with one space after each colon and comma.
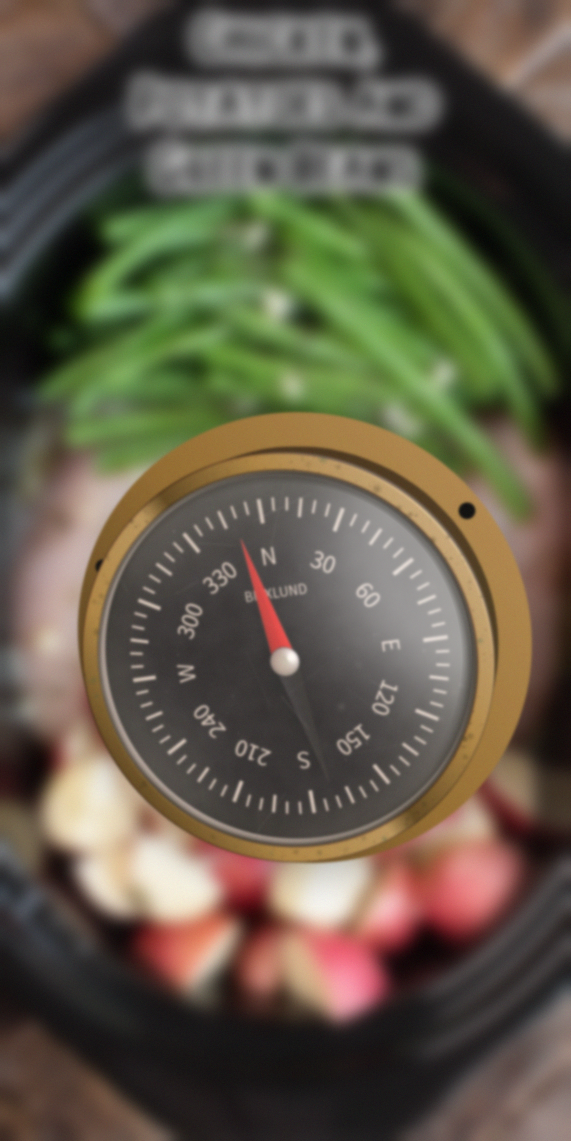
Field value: {"value": 350, "unit": "°"}
